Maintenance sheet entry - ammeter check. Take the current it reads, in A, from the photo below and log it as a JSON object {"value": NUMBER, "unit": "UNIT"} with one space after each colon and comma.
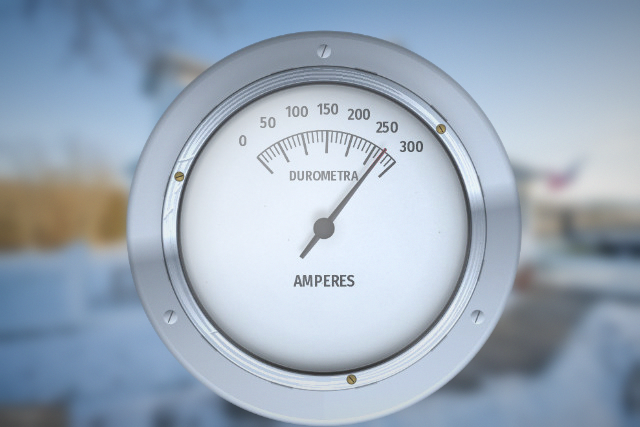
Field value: {"value": 270, "unit": "A"}
